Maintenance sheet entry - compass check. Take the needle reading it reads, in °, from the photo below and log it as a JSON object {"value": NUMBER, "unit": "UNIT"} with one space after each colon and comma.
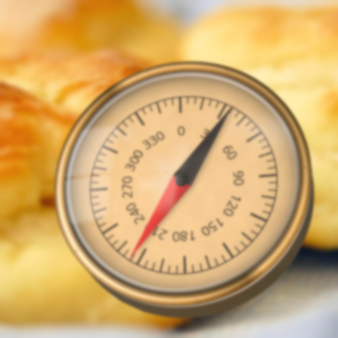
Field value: {"value": 215, "unit": "°"}
